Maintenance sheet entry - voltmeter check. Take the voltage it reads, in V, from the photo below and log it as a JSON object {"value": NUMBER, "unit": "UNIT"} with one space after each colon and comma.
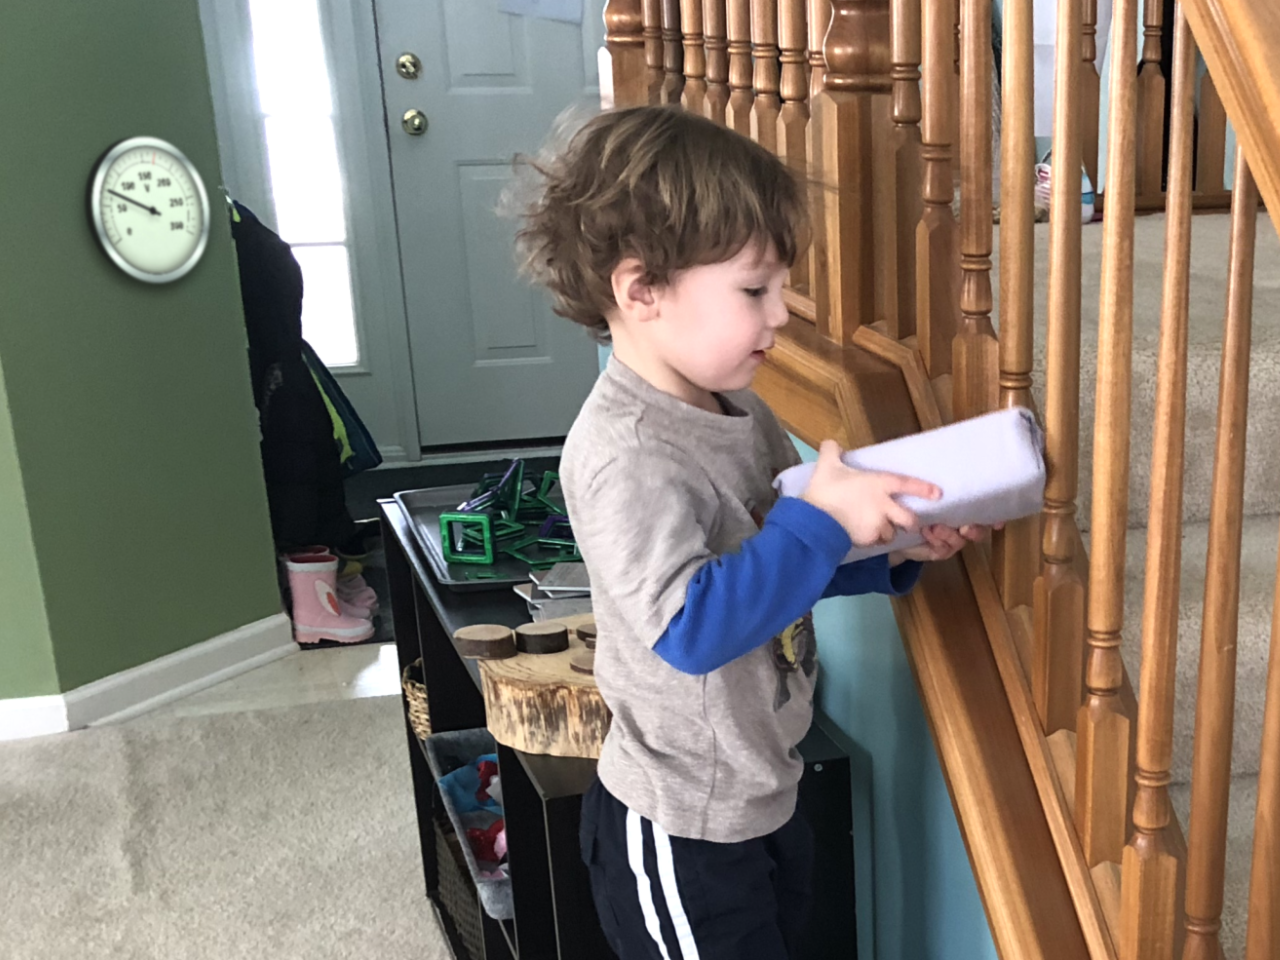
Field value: {"value": 70, "unit": "V"}
